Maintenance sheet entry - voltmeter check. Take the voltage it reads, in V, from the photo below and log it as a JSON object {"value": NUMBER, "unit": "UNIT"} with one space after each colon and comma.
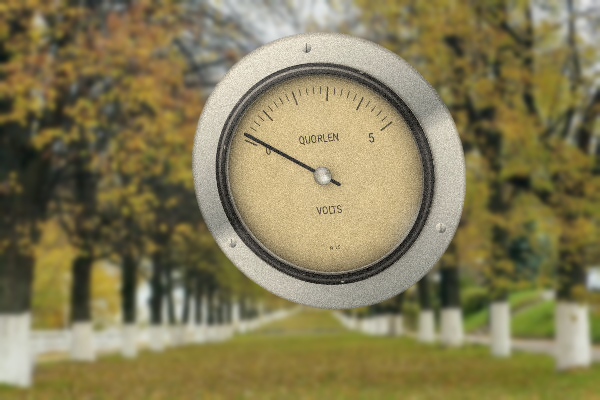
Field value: {"value": 0.2, "unit": "V"}
